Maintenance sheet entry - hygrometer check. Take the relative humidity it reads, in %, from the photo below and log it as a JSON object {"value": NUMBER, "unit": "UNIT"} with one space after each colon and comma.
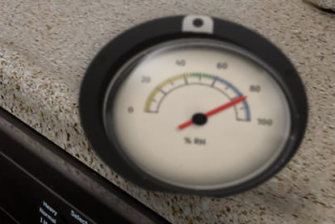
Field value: {"value": 80, "unit": "%"}
